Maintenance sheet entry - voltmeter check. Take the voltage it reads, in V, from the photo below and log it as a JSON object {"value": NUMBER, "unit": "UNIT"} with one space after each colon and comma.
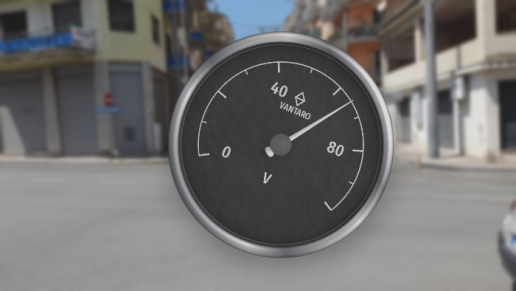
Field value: {"value": 65, "unit": "V"}
